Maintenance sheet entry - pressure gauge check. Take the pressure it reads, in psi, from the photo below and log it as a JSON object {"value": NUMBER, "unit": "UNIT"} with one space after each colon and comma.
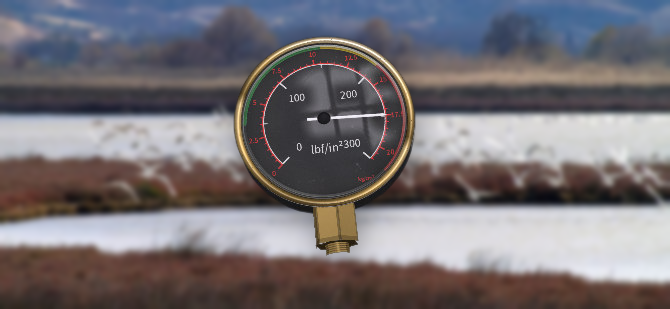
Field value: {"value": 250, "unit": "psi"}
